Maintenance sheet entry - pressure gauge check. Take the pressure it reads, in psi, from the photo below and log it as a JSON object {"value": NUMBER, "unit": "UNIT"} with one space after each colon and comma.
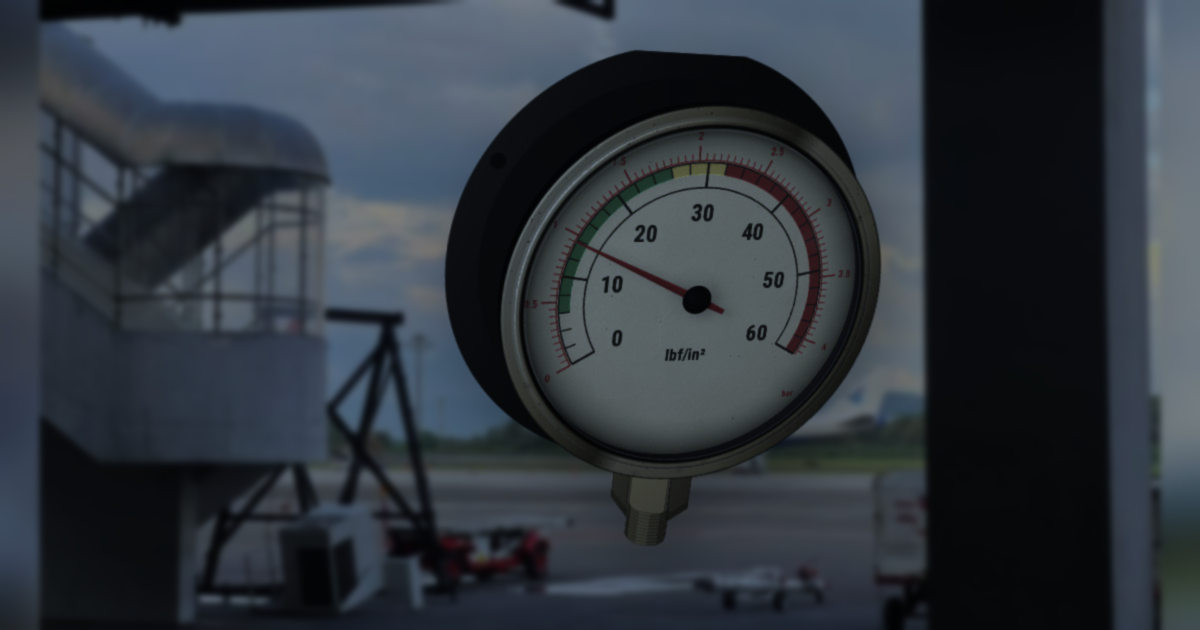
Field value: {"value": 14, "unit": "psi"}
